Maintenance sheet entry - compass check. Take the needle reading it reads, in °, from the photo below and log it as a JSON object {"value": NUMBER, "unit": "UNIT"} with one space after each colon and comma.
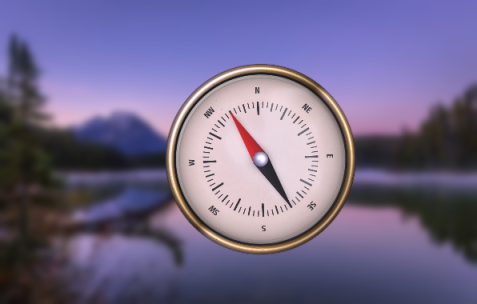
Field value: {"value": 330, "unit": "°"}
